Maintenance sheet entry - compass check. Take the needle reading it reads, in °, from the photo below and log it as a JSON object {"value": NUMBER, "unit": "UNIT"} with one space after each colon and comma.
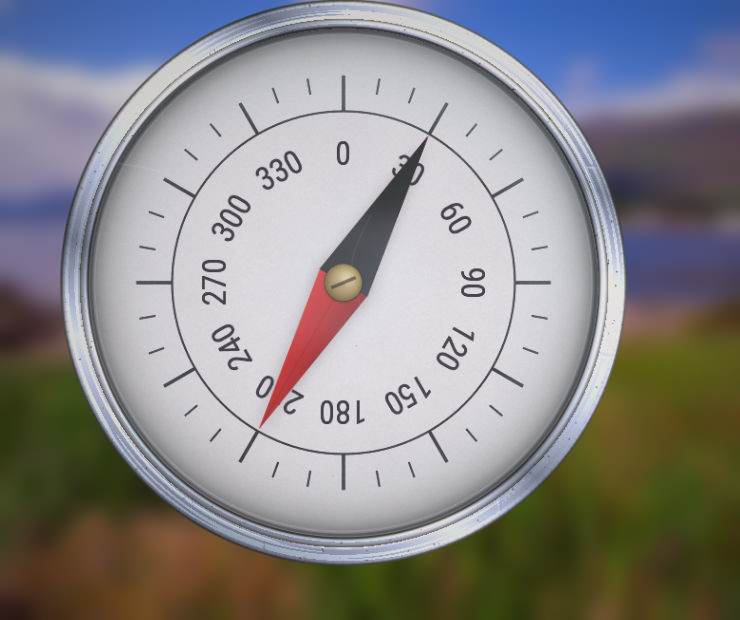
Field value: {"value": 210, "unit": "°"}
